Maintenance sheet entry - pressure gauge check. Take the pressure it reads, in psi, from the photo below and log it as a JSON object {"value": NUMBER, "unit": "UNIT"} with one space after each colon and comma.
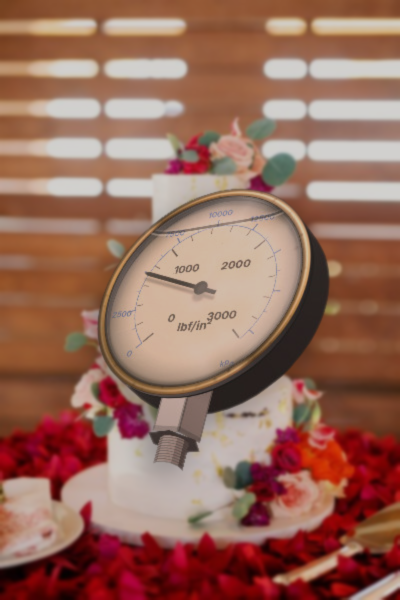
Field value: {"value": 700, "unit": "psi"}
